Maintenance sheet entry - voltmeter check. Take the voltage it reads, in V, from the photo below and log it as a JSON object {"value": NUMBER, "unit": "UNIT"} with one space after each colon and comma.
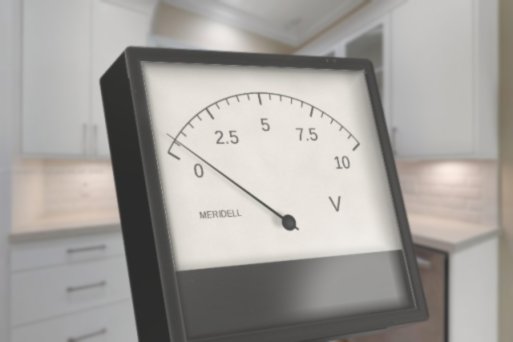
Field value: {"value": 0.5, "unit": "V"}
